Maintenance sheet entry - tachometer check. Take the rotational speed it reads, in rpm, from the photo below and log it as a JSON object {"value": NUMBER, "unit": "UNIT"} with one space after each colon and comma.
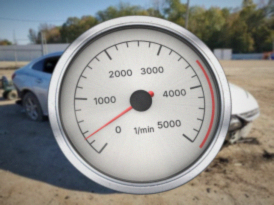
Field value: {"value": 300, "unit": "rpm"}
